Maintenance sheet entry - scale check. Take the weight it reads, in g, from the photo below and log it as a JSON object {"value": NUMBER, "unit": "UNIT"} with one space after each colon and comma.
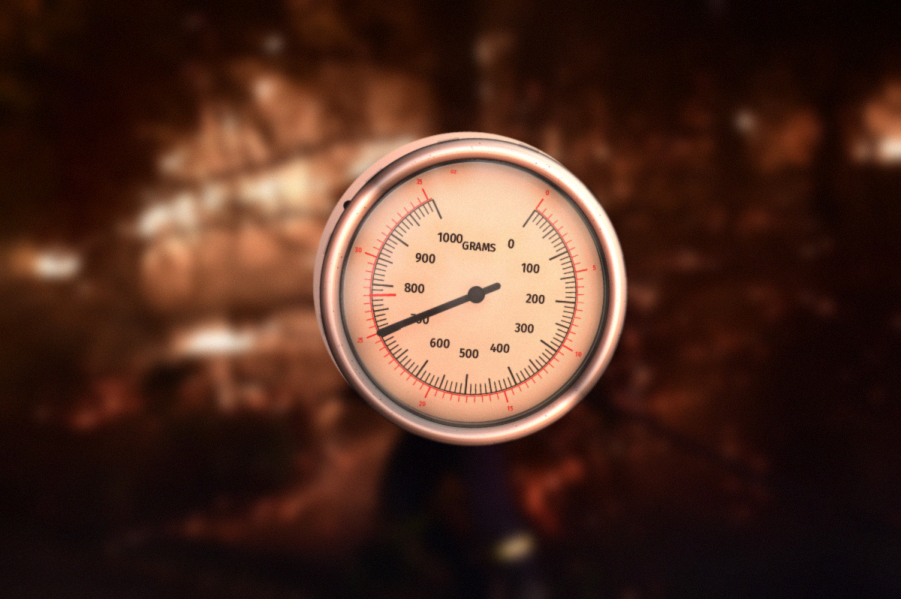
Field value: {"value": 710, "unit": "g"}
